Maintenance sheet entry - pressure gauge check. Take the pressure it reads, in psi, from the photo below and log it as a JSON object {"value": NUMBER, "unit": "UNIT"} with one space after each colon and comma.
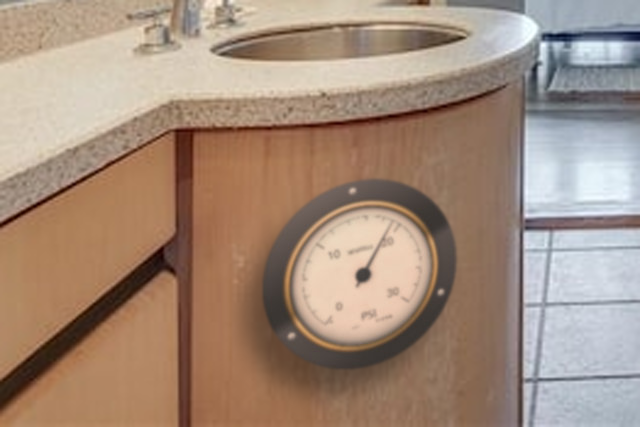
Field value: {"value": 19, "unit": "psi"}
